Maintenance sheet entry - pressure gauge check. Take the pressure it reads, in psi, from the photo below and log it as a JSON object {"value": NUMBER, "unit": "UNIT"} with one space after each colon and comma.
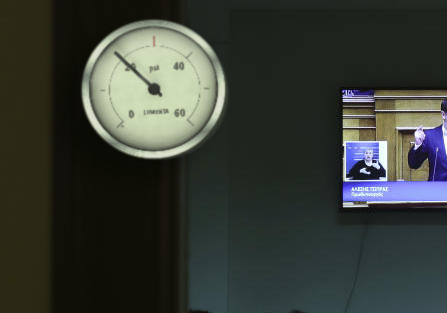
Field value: {"value": 20, "unit": "psi"}
